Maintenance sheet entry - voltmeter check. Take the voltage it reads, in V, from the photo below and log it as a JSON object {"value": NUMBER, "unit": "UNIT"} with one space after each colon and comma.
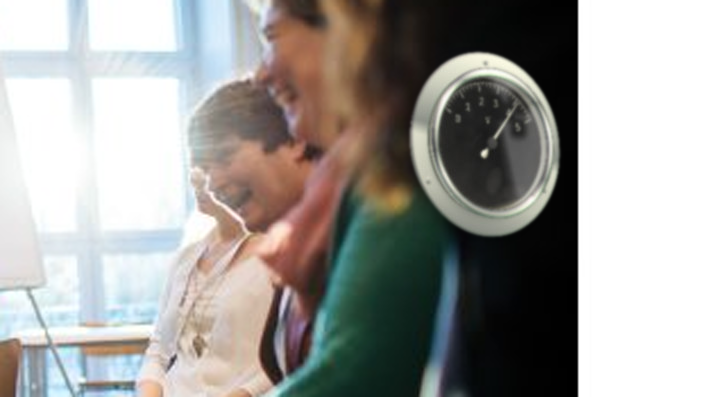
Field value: {"value": 4, "unit": "V"}
